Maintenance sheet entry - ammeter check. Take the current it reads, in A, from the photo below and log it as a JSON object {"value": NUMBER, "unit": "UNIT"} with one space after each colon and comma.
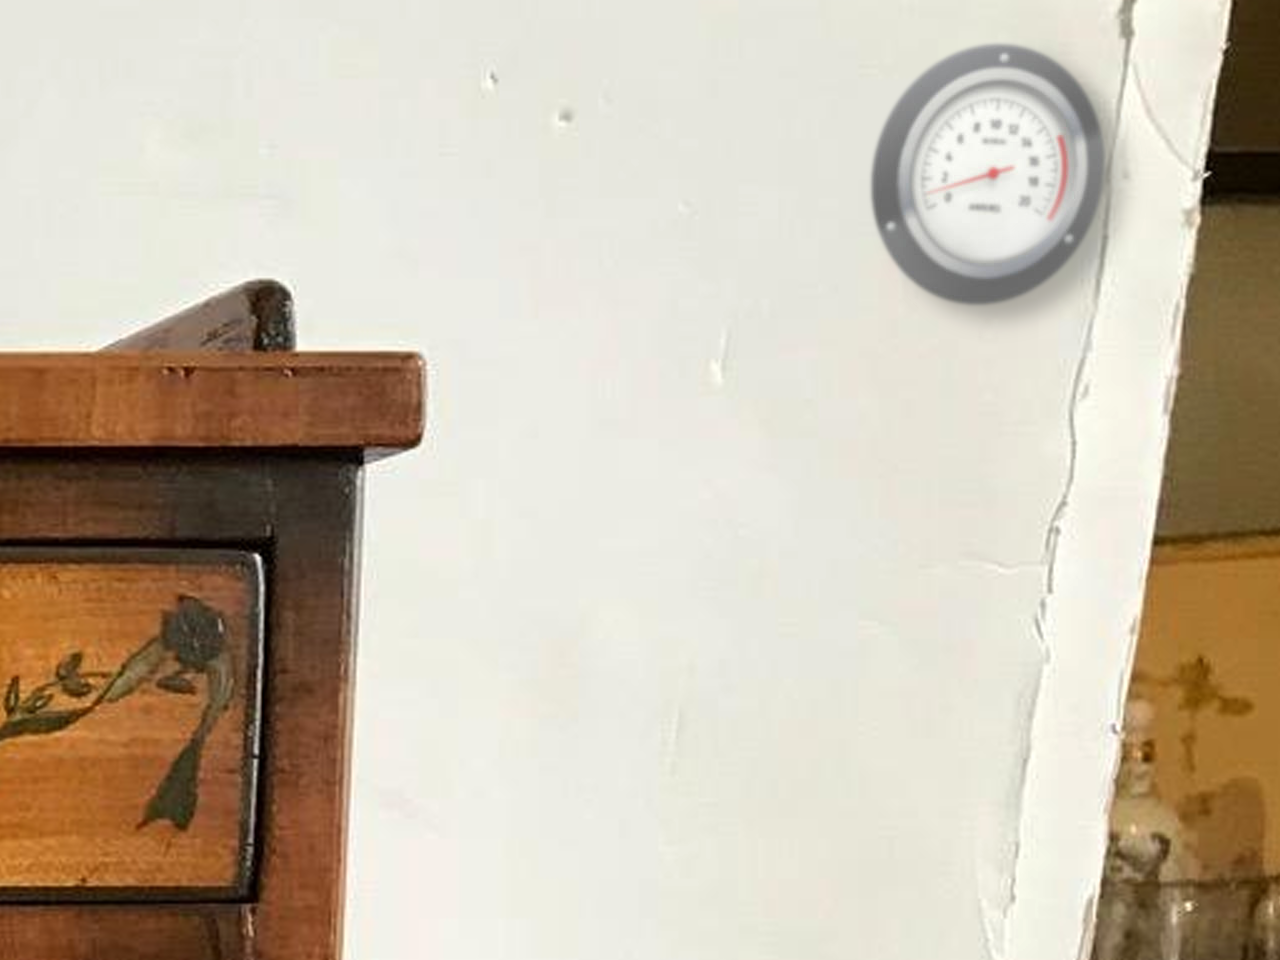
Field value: {"value": 1, "unit": "A"}
